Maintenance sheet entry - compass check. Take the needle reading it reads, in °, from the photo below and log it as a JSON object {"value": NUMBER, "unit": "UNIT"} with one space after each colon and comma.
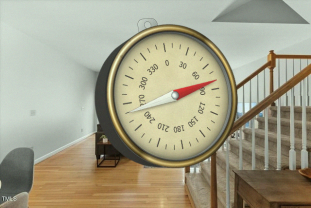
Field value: {"value": 80, "unit": "°"}
